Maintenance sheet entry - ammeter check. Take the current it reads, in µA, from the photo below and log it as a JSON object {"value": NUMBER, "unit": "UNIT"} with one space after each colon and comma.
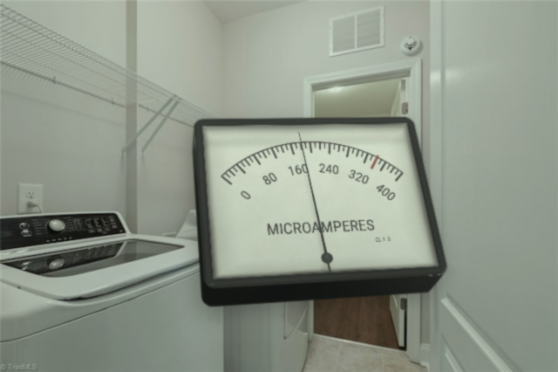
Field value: {"value": 180, "unit": "µA"}
